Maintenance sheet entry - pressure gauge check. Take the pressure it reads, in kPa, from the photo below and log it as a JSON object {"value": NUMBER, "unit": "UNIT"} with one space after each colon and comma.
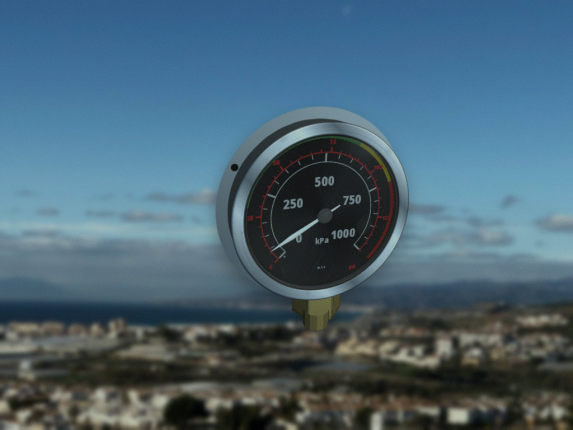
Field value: {"value": 50, "unit": "kPa"}
